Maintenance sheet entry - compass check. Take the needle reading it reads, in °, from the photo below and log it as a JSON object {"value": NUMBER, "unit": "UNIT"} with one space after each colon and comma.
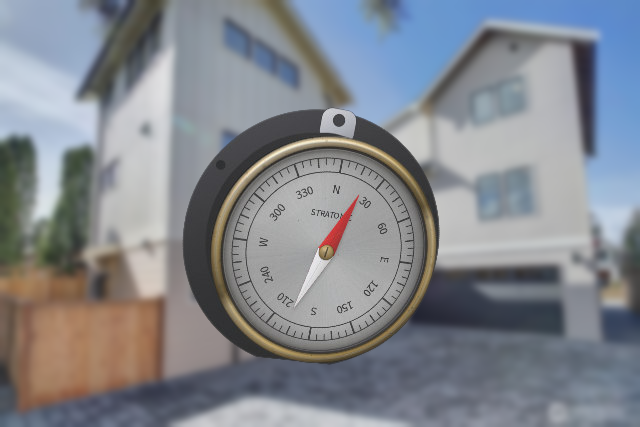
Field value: {"value": 20, "unit": "°"}
